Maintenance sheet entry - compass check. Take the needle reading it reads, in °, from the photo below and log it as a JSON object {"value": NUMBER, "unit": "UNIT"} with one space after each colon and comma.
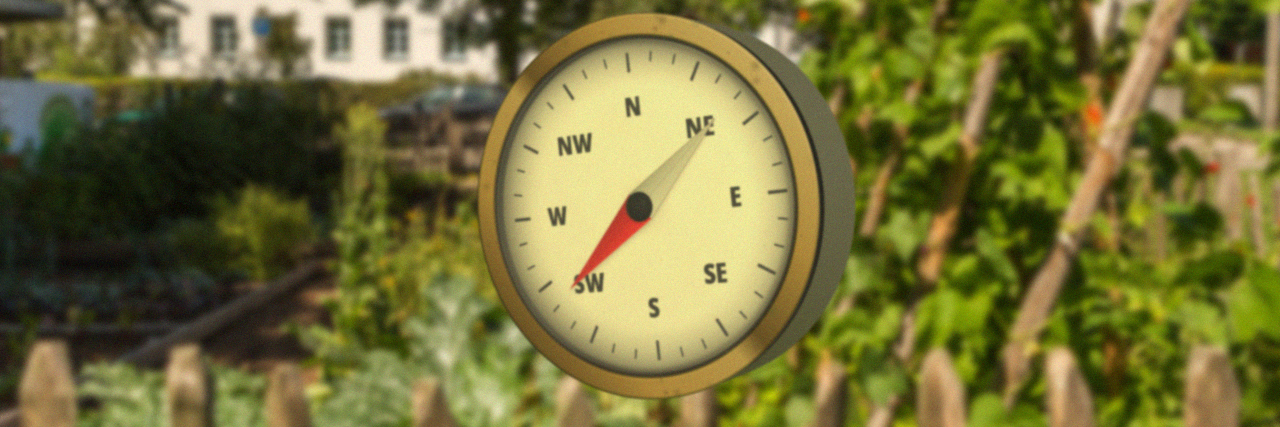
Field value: {"value": 230, "unit": "°"}
